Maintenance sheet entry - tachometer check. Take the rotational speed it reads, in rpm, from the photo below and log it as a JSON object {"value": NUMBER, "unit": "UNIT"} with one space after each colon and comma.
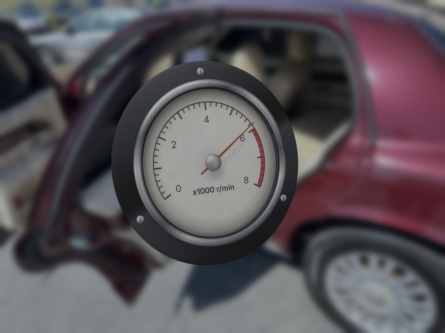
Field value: {"value": 5800, "unit": "rpm"}
